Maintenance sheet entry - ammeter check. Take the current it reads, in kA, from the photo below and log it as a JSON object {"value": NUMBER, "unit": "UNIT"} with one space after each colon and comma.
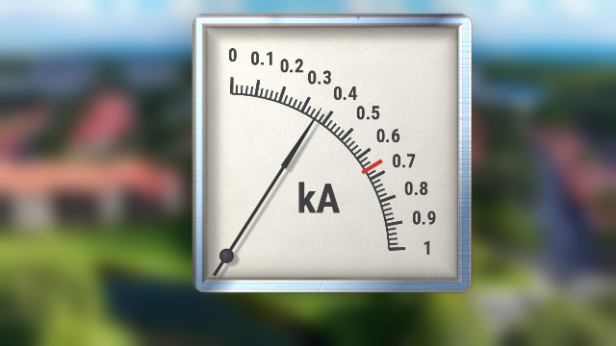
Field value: {"value": 0.36, "unit": "kA"}
